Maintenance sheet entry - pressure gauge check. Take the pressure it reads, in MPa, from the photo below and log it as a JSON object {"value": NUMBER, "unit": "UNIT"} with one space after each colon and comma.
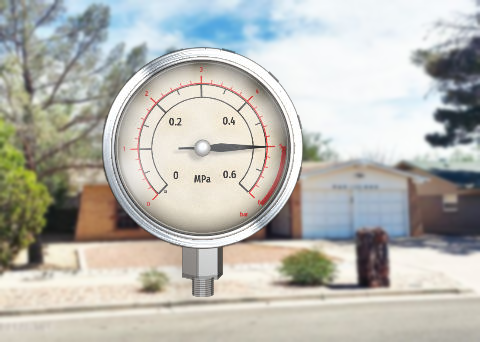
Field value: {"value": 0.5, "unit": "MPa"}
